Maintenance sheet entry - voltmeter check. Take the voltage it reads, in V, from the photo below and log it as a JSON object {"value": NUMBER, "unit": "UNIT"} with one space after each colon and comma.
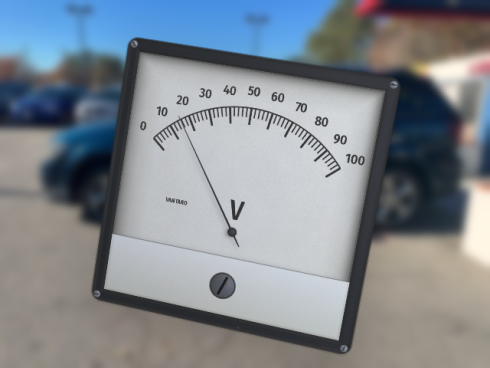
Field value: {"value": 16, "unit": "V"}
